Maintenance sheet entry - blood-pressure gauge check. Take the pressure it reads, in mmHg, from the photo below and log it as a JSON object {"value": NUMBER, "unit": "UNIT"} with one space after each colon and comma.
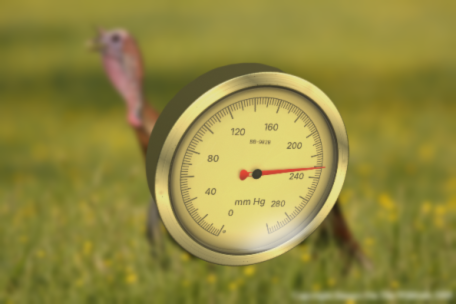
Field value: {"value": 230, "unit": "mmHg"}
